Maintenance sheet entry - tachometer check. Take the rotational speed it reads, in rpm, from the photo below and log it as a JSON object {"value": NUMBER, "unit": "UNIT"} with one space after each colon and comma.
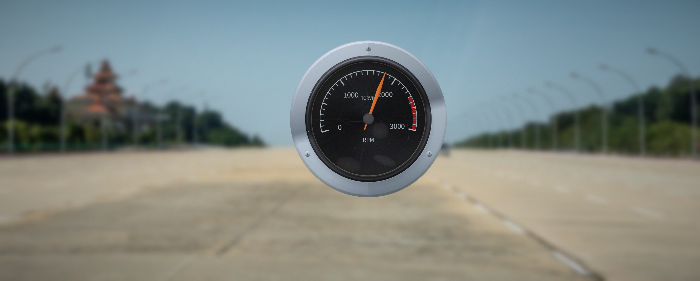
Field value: {"value": 1800, "unit": "rpm"}
